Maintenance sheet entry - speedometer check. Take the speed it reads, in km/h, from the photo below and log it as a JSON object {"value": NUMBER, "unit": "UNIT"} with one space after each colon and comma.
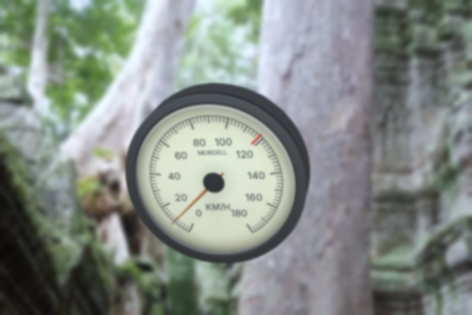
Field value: {"value": 10, "unit": "km/h"}
